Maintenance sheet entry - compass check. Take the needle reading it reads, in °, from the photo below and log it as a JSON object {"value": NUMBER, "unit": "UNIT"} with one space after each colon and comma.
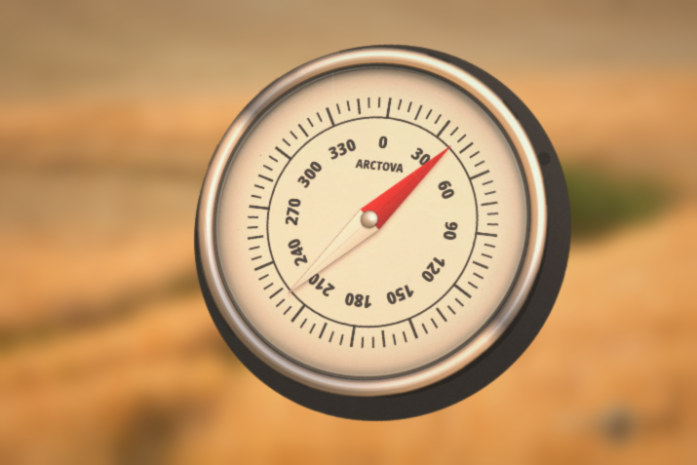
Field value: {"value": 40, "unit": "°"}
